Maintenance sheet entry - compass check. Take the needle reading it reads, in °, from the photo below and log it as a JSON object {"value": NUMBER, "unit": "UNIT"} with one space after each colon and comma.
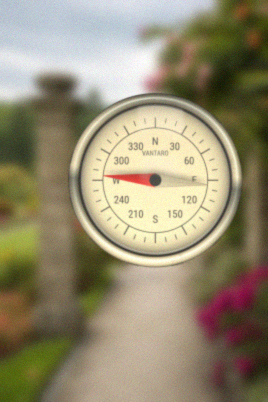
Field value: {"value": 275, "unit": "°"}
